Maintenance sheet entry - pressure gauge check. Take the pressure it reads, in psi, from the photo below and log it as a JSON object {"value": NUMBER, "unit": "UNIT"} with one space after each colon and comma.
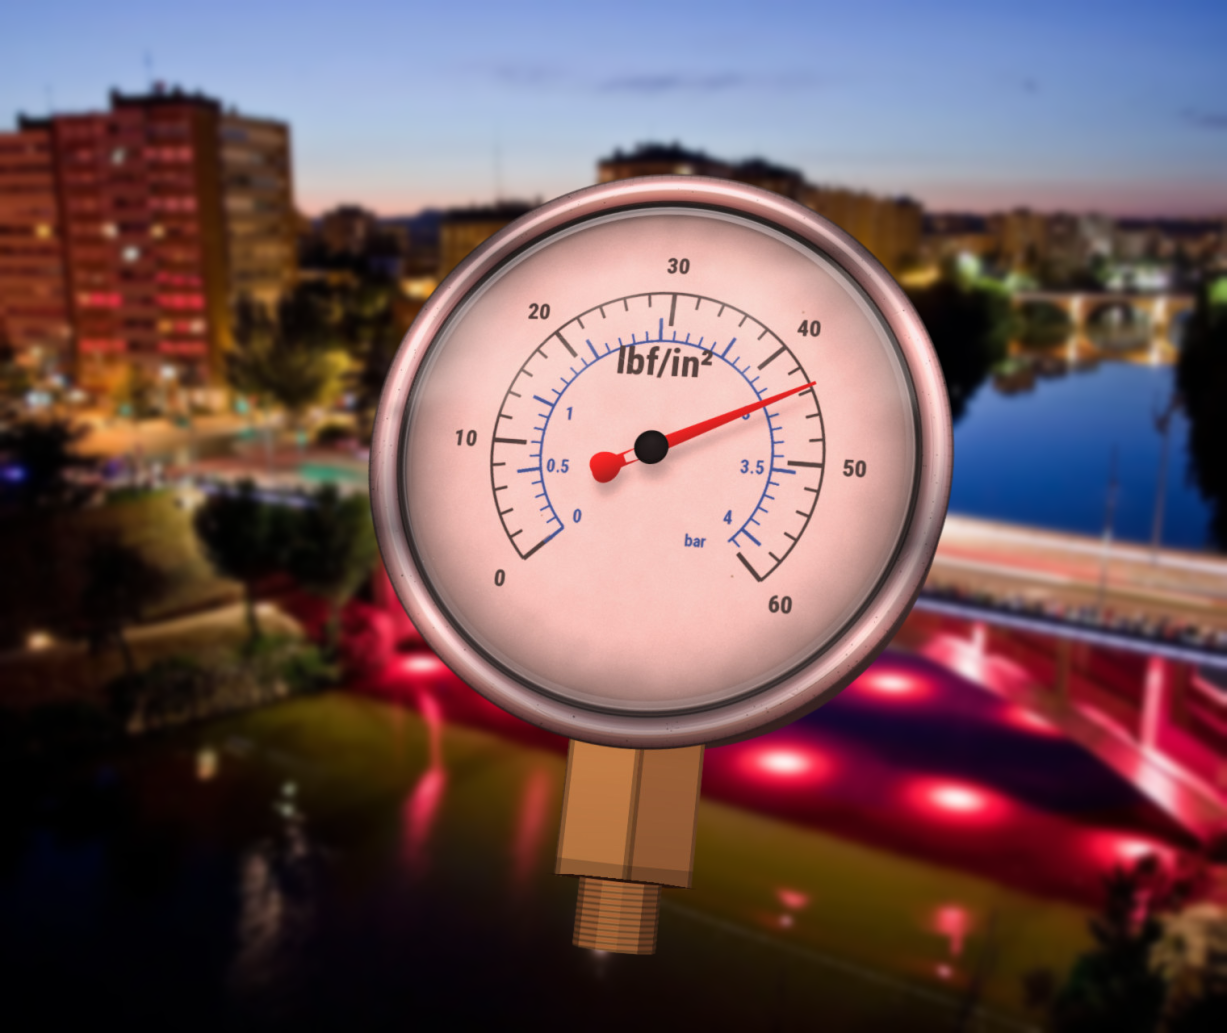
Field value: {"value": 44, "unit": "psi"}
